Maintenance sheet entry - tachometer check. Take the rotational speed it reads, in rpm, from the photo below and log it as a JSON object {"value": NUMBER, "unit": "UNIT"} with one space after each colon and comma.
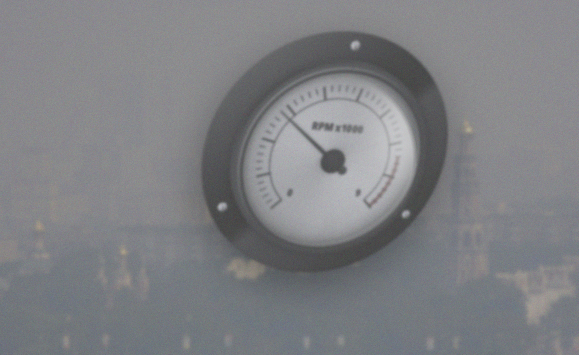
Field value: {"value": 2800, "unit": "rpm"}
